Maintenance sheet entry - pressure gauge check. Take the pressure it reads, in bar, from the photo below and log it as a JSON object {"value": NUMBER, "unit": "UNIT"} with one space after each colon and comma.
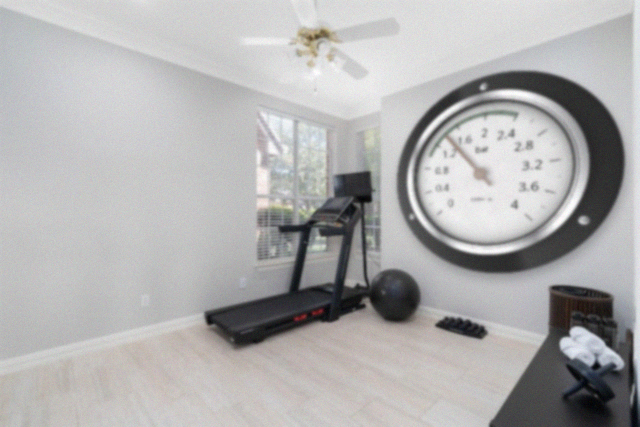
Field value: {"value": 1.4, "unit": "bar"}
